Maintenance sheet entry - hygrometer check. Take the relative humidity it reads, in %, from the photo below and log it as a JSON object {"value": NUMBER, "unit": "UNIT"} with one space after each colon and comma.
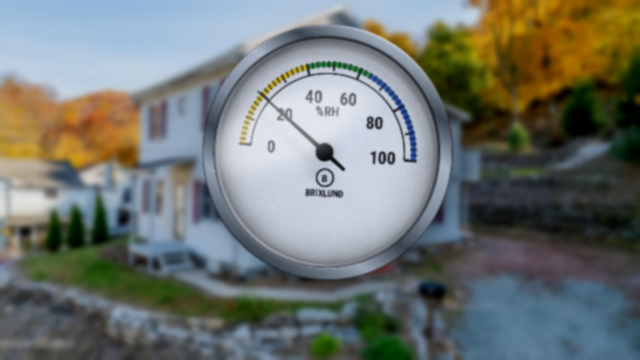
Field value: {"value": 20, "unit": "%"}
